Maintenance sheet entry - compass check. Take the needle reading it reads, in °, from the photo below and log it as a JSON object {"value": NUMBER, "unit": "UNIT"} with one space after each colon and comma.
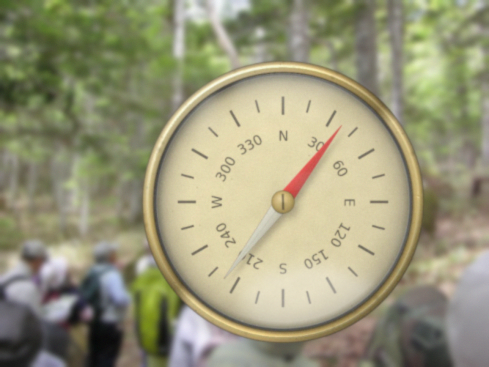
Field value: {"value": 37.5, "unit": "°"}
